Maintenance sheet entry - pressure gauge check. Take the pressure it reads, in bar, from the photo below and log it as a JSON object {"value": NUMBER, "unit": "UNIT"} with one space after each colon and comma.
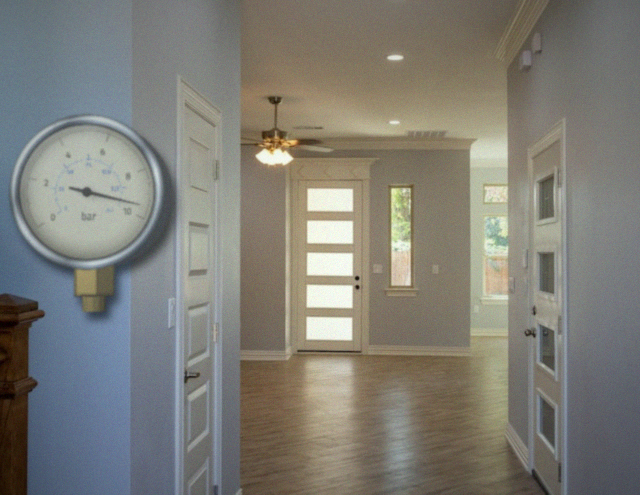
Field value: {"value": 9.5, "unit": "bar"}
